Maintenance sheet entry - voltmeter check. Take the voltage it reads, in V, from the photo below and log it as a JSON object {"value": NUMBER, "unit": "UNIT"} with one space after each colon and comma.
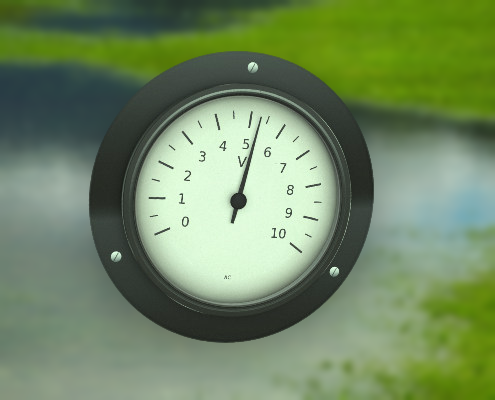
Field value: {"value": 5.25, "unit": "V"}
